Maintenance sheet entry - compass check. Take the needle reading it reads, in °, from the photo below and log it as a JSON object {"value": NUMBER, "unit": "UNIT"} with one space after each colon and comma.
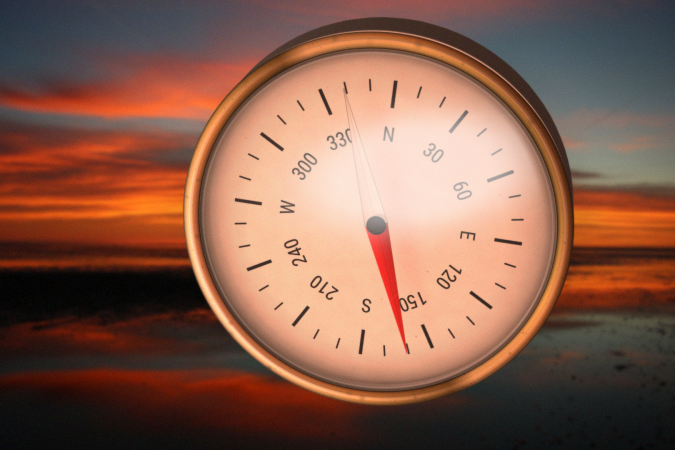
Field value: {"value": 160, "unit": "°"}
